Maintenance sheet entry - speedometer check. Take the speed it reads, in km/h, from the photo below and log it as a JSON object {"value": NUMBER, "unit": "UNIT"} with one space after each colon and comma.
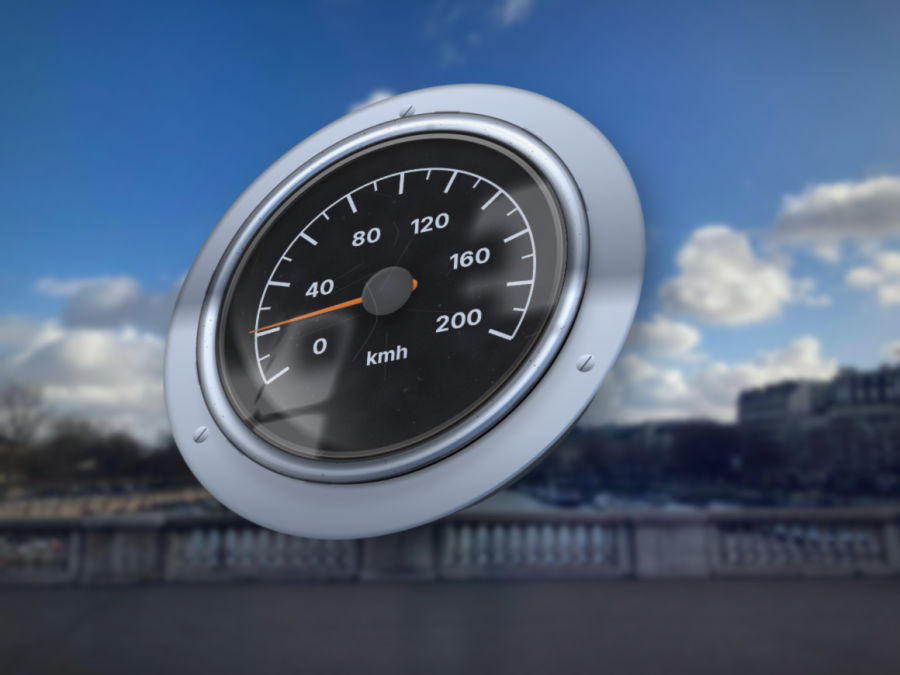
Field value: {"value": 20, "unit": "km/h"}
